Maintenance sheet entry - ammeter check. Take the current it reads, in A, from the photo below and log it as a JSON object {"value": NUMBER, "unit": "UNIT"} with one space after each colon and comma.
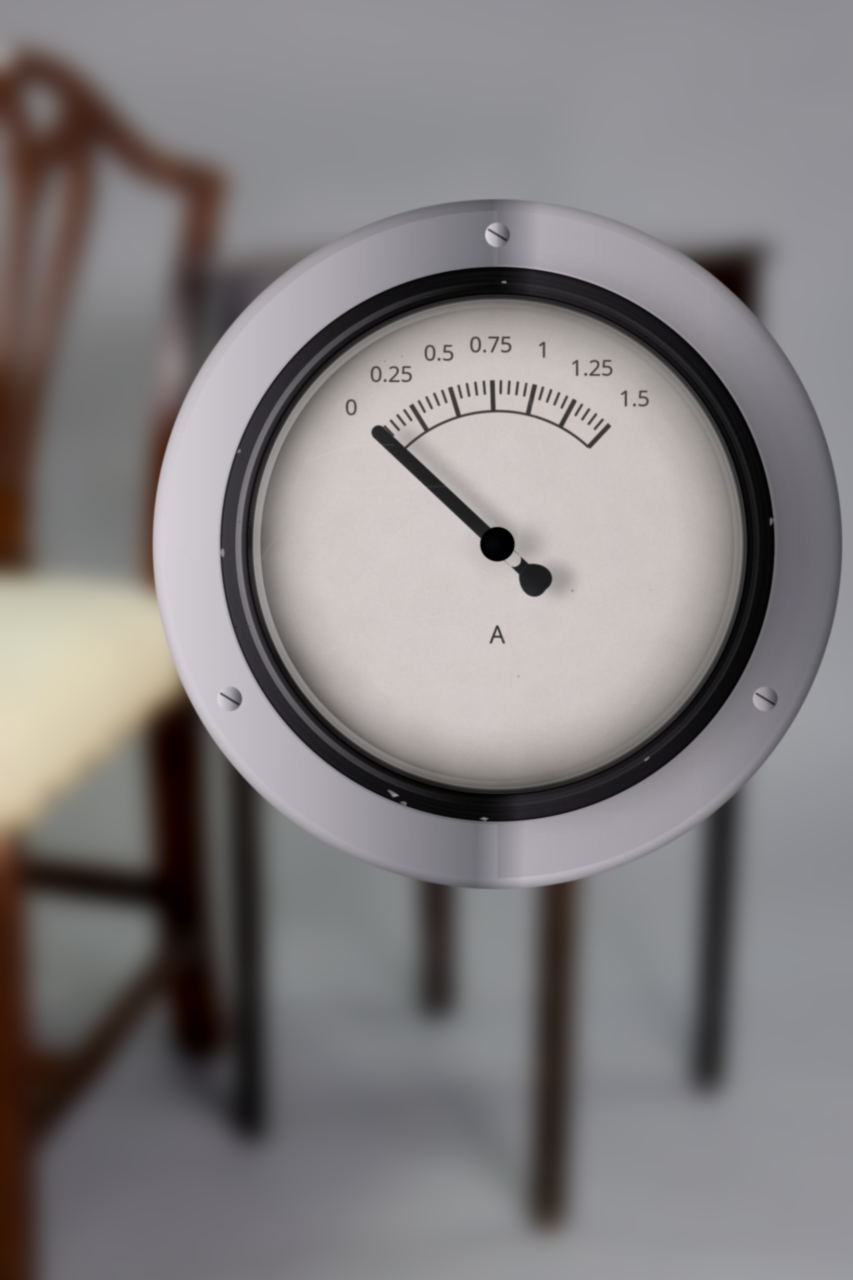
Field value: {"value": 0, "unit": "A"}
